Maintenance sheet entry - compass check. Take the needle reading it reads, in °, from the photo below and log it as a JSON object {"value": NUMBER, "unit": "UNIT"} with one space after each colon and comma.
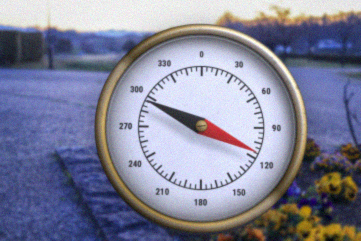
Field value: {"value": 115, "unit": "°"}
